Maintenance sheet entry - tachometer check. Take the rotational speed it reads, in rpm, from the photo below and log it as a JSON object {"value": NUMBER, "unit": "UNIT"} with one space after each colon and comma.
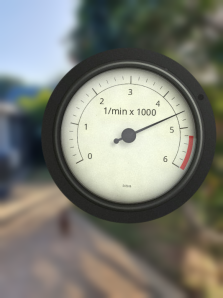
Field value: {"value": 4600, "unit": "rpm"}
